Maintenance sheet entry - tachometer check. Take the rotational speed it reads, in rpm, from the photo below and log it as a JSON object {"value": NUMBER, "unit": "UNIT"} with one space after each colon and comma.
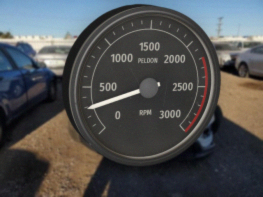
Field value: {"value": 300, "unit": "rpm"}
